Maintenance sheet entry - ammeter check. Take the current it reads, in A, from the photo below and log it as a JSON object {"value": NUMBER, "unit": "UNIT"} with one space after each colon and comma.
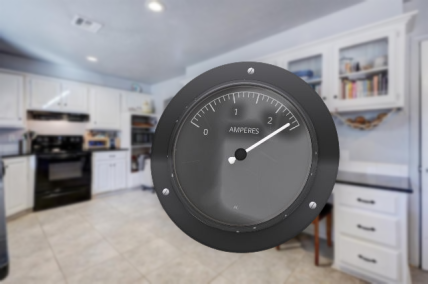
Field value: {"value": 2.4, "unit": "A"}
